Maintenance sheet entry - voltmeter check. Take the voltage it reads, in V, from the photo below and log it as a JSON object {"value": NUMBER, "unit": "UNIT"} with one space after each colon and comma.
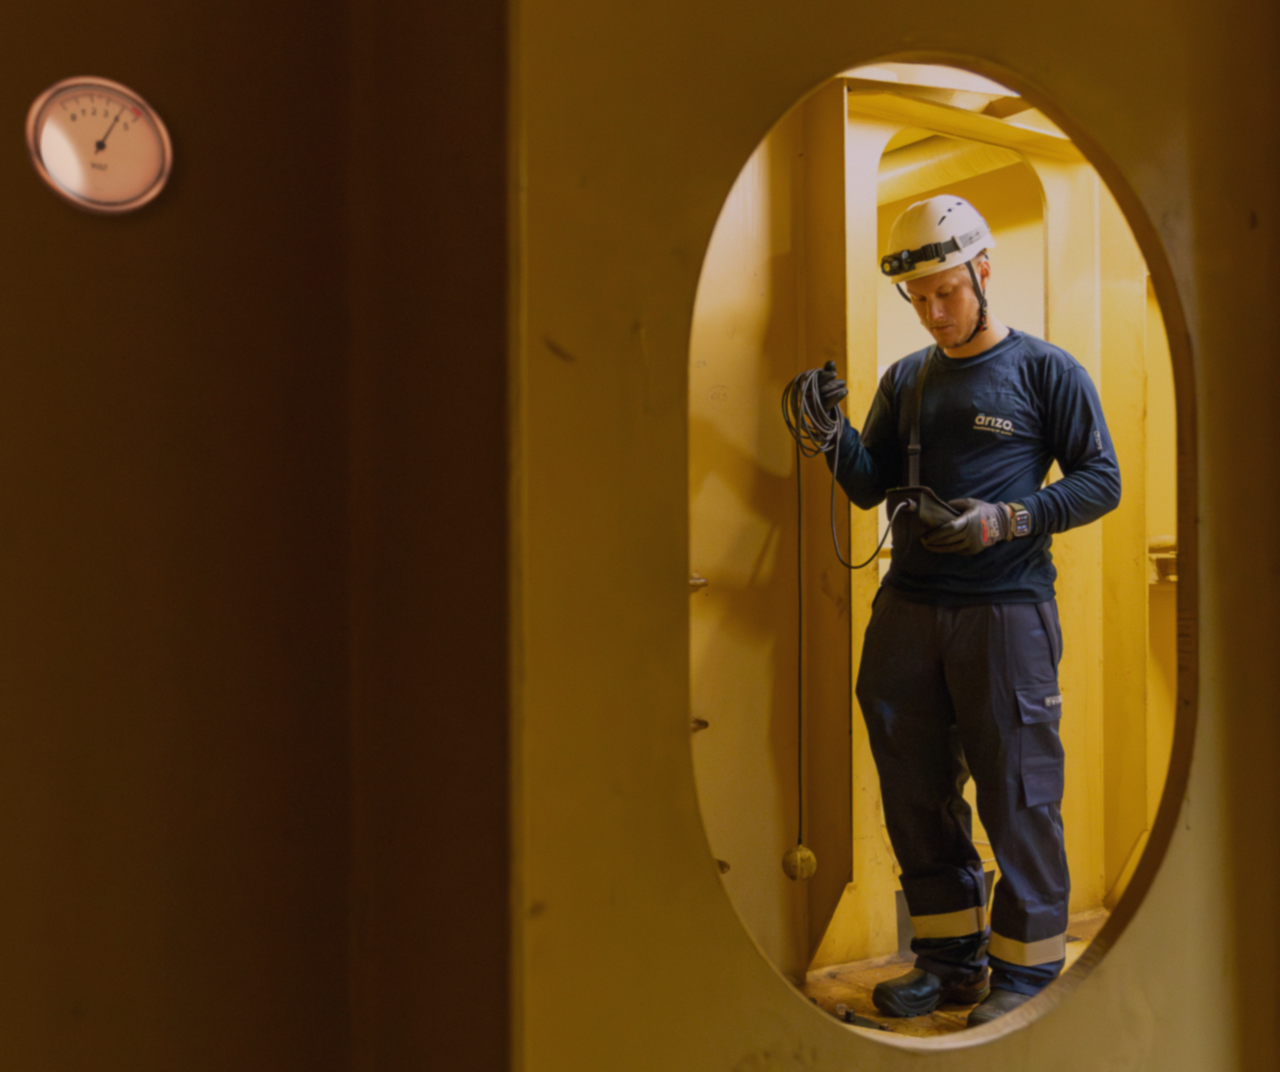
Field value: {"value": 4, "unit": "V"}
